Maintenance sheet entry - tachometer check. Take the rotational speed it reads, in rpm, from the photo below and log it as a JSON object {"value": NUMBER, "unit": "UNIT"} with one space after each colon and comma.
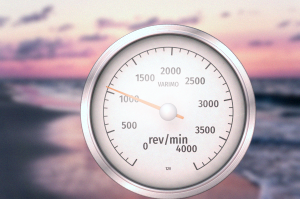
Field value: {"value": 1050, "unit": "rpm"}
